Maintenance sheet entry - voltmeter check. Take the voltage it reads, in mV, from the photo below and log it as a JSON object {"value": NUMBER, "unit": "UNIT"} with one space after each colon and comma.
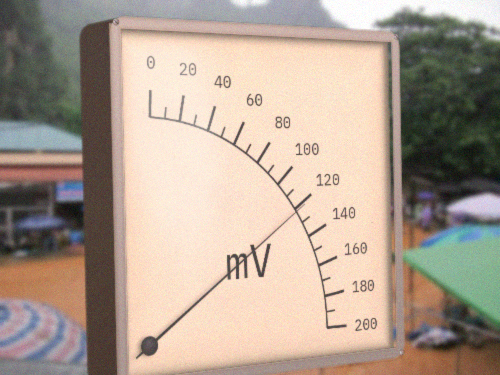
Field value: {"value": 120, "unit": "mV"}
